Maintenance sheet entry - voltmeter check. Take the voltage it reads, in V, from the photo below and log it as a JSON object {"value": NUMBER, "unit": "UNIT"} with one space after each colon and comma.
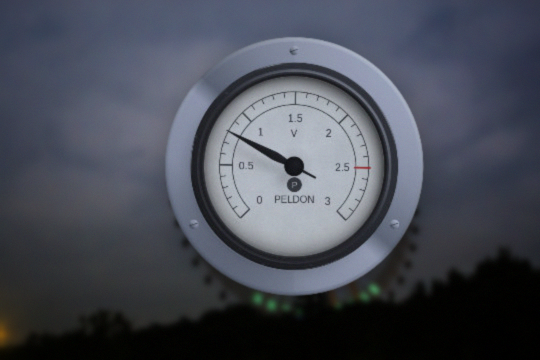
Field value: {"value": 0.8, "unit": "V"}
